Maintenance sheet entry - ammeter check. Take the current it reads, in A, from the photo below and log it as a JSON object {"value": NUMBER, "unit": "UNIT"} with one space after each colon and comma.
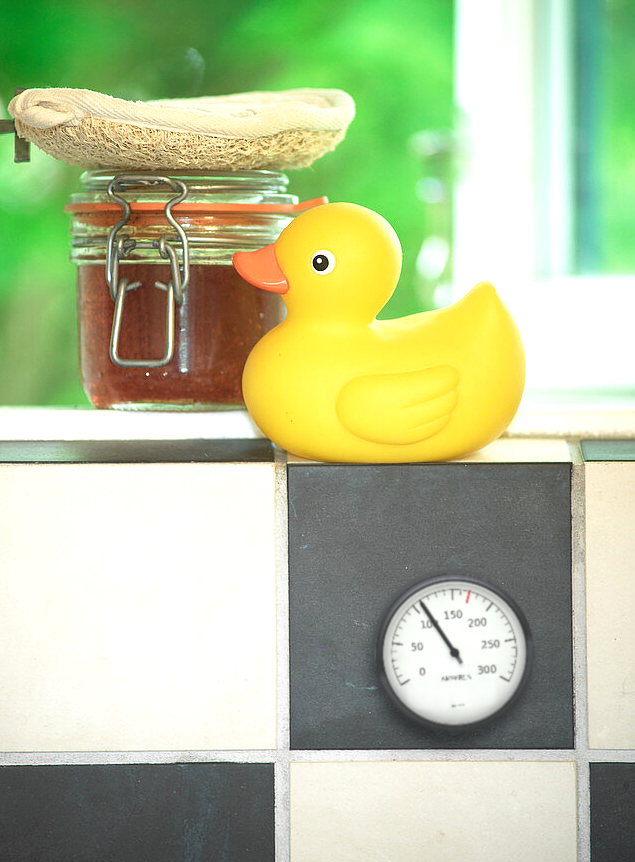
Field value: {"value": 110, "unit": "A"}
